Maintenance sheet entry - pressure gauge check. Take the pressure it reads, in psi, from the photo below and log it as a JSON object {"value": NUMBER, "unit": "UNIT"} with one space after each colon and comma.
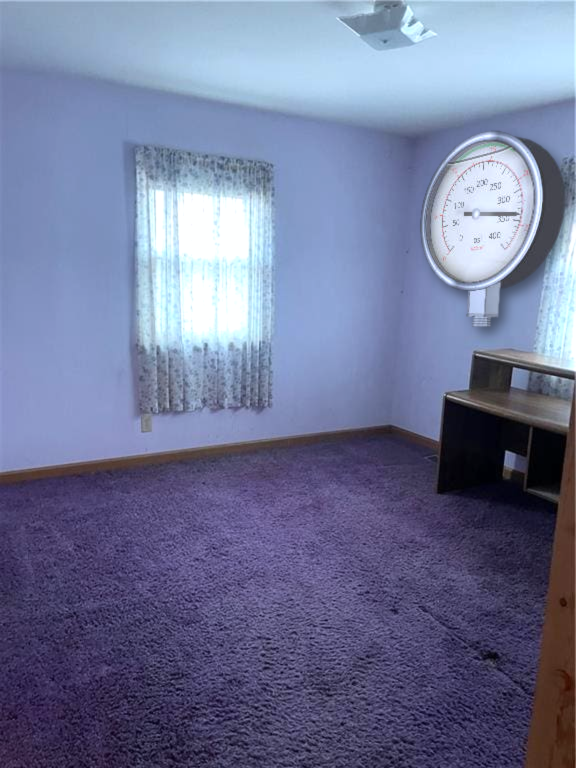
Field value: {"value": 340, "unit": "psi"}
